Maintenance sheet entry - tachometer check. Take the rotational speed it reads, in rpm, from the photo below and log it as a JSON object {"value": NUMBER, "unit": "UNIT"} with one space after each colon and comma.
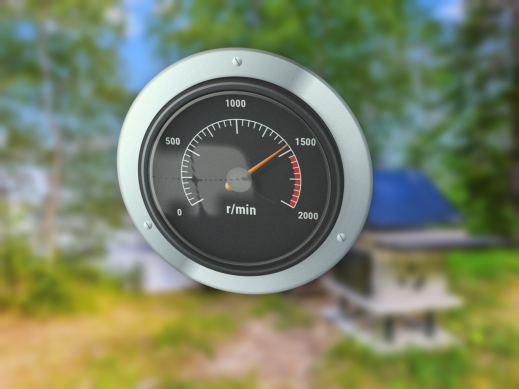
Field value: {"value": 1450, "unit": "rpm"}
